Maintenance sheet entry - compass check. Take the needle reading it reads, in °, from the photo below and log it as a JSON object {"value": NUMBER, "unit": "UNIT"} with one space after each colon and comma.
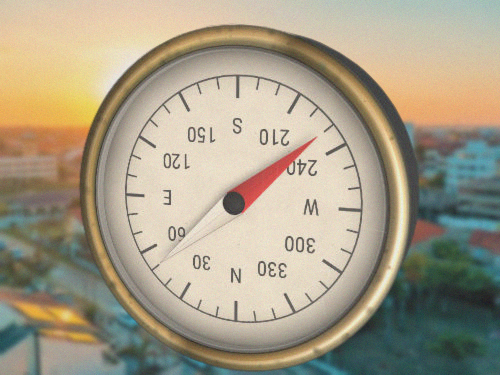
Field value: {"value": 230, "unit": "°"}
